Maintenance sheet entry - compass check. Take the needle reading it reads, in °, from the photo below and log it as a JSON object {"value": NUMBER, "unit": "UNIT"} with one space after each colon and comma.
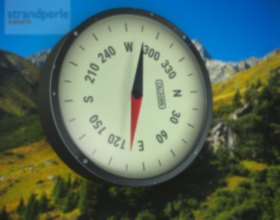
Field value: {"value": 105, "unit": "°"}
